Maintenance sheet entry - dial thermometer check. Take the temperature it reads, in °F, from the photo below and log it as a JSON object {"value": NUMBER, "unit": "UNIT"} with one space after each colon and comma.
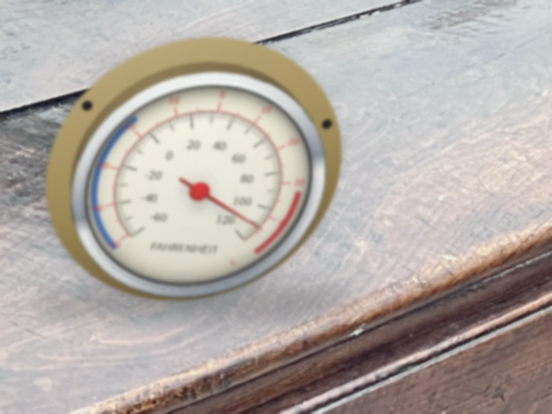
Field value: {"value": 110, "unit": "°F"}
